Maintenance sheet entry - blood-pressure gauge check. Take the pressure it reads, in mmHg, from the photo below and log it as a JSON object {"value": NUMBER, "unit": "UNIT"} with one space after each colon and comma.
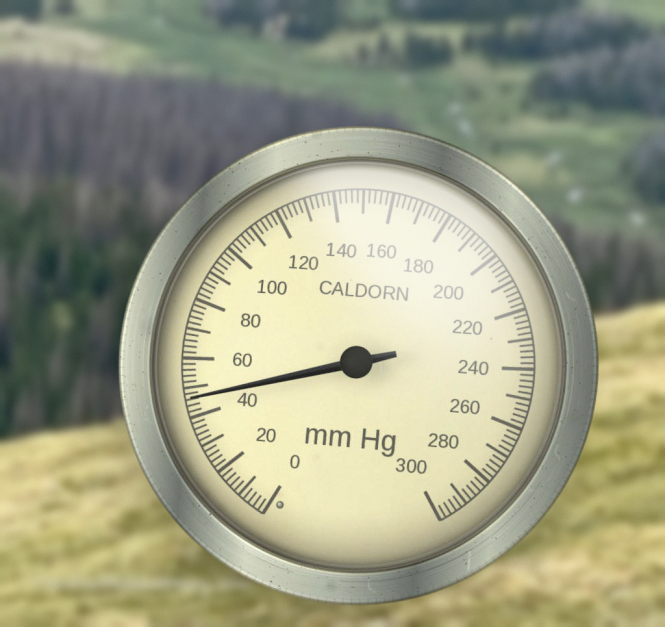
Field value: {"value": 46, "unit": "mmHg"}
